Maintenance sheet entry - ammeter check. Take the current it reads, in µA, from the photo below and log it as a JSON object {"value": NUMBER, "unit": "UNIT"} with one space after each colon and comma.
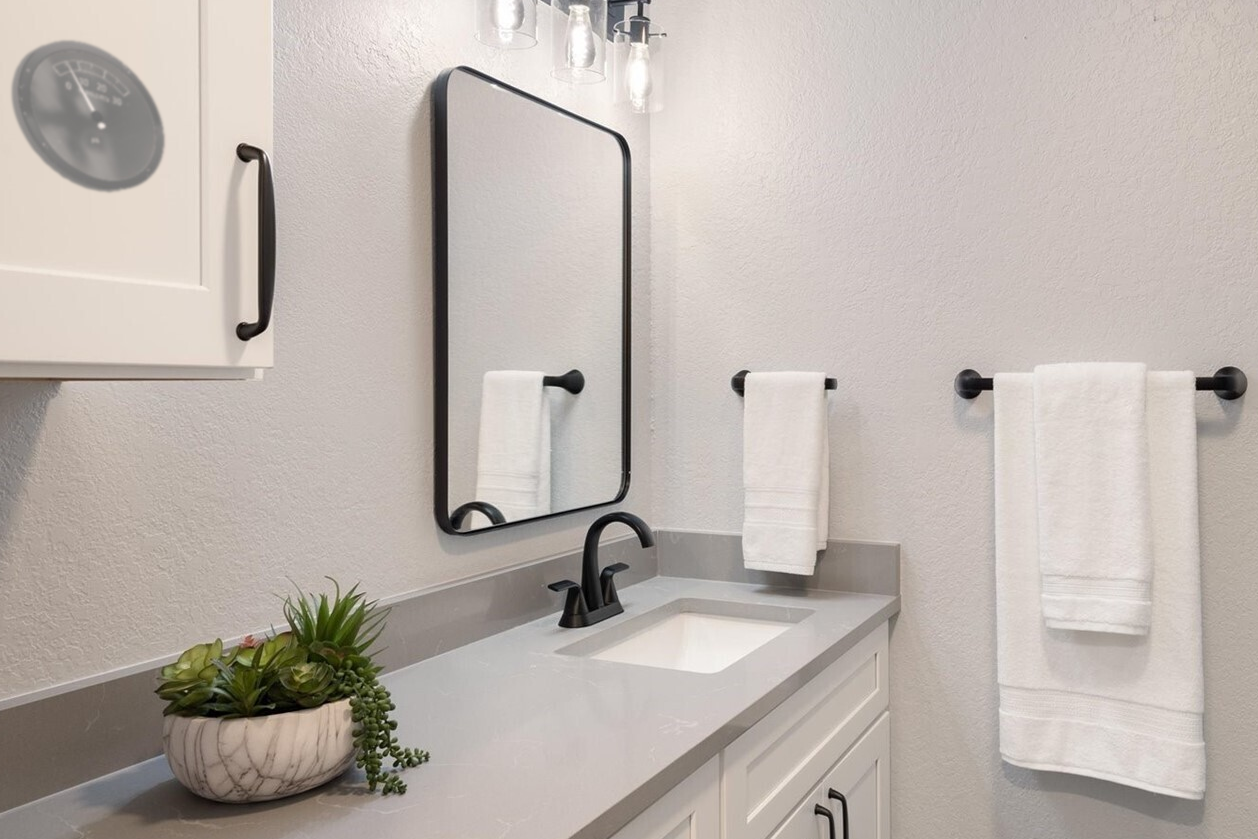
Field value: {"value": 5, "unit": "µA"}
